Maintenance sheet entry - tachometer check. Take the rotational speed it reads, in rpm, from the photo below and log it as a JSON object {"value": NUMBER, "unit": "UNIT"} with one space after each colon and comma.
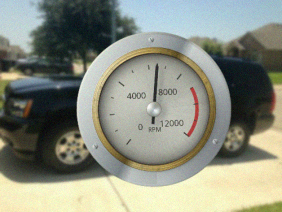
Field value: {"value": 6500, "unit": "rpm"}
